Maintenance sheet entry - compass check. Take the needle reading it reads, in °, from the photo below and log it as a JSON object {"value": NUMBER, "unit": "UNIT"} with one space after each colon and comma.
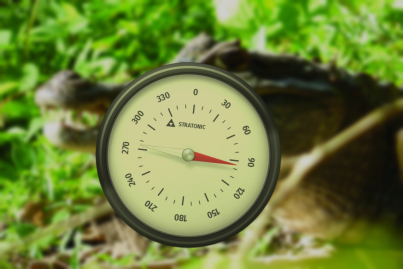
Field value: {"value": 95, "unit": "°"}
